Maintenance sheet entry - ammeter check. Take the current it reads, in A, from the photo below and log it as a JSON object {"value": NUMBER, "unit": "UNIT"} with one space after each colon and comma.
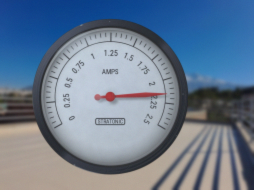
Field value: {"value": 2.15, "unit": "A"}
